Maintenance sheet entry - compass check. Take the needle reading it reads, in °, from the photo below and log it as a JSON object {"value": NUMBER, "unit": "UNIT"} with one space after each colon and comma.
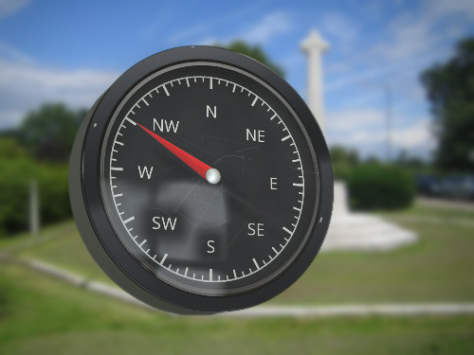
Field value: {"value": 300, "unit": "°"}
